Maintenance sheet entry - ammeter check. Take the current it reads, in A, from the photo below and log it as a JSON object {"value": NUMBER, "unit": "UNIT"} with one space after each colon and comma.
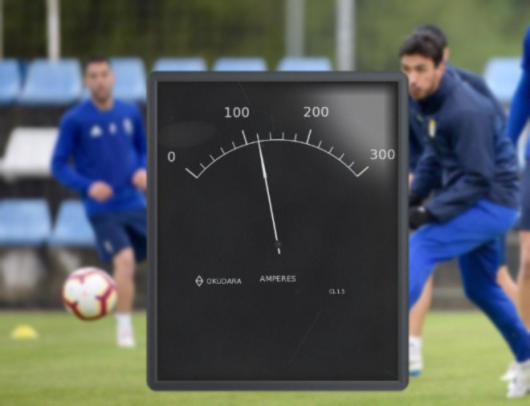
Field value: {"value": 120, "unit": "A"}
